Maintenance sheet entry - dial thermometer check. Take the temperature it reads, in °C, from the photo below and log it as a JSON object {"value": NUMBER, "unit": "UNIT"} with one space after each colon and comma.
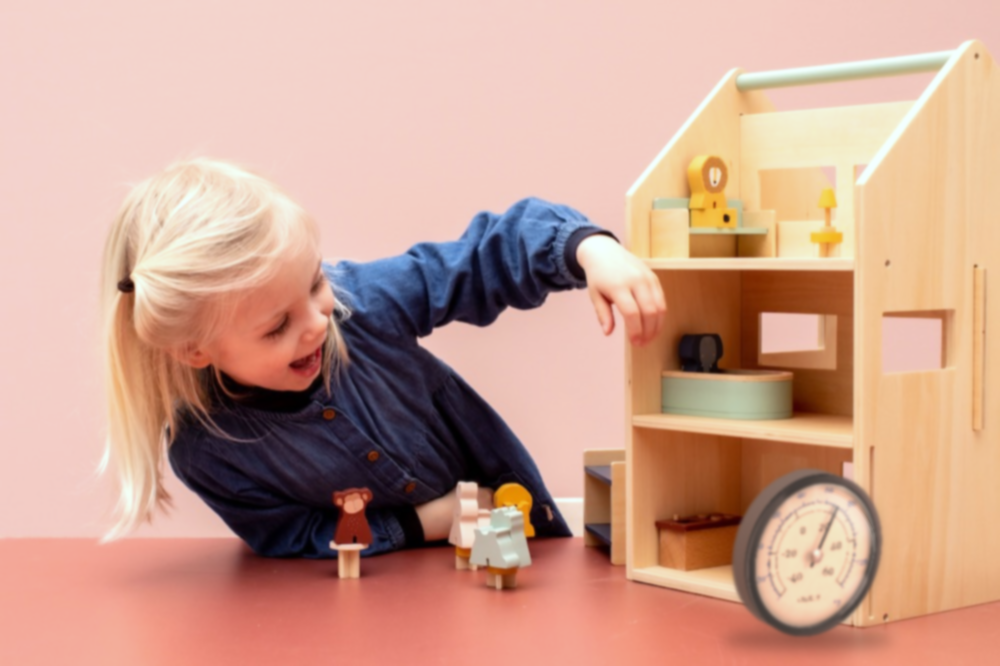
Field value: {"value": 20, "unit": "°C"}
